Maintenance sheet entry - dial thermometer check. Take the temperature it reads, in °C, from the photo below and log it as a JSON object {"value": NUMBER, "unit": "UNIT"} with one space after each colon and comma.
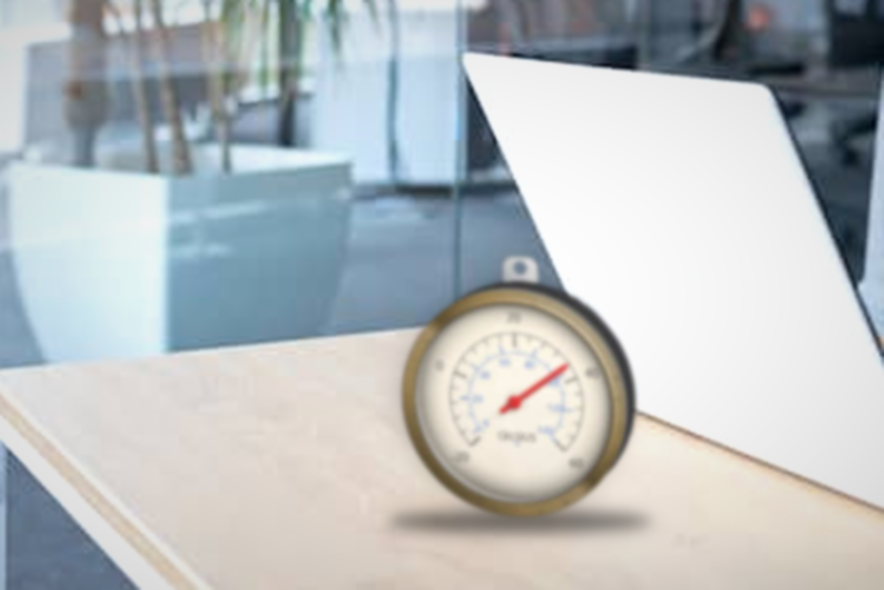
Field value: {"value": 36, "unit": "°C"}
